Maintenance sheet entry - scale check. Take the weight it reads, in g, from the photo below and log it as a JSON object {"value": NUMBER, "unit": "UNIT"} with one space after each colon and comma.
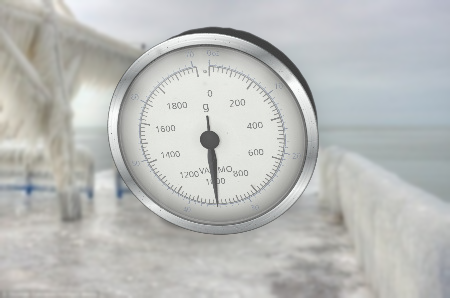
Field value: {"value": 1000, "unit": "g"}
